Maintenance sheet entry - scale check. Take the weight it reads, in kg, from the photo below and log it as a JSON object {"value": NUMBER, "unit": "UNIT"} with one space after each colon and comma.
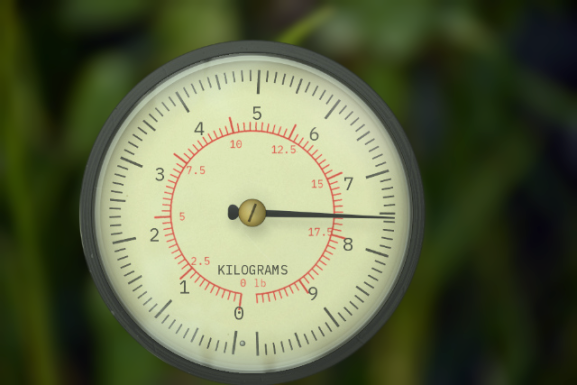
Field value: {"value": 7.55, "unit": "kg"}
